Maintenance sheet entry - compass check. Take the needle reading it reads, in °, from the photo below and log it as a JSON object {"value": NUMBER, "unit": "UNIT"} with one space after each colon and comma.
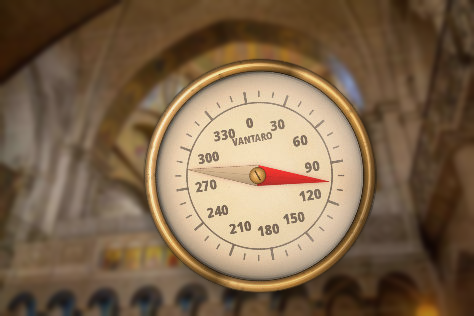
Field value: {"value": 105, "unit": "°"}
